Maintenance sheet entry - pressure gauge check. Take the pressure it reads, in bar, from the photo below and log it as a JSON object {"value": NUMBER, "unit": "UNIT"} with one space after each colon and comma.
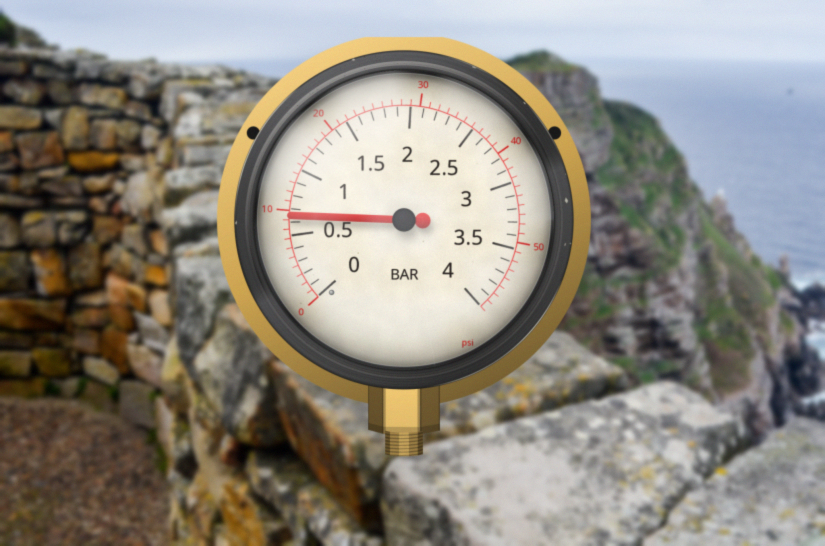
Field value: {"value": 0.65, "unit": "bar"}
